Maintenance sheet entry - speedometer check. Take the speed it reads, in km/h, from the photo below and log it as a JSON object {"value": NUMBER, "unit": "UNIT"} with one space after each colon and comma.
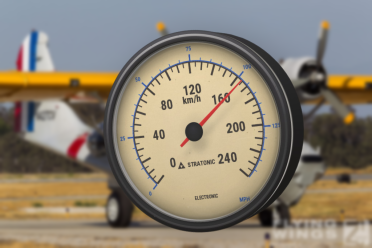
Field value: {"value": 165, "unit": "km/h"}
